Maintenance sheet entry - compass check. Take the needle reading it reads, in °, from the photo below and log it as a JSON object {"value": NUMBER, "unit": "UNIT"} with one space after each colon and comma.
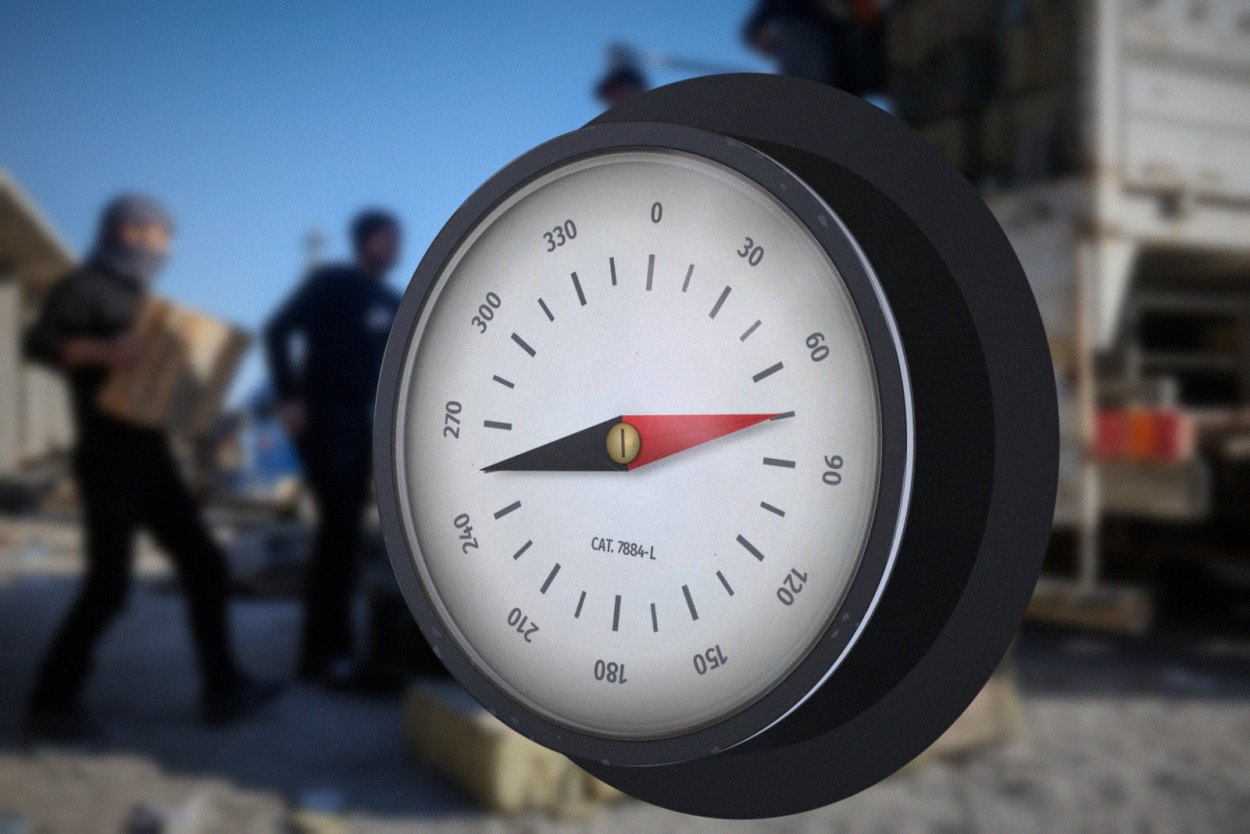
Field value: {"value": 75, "unit": "°"}
